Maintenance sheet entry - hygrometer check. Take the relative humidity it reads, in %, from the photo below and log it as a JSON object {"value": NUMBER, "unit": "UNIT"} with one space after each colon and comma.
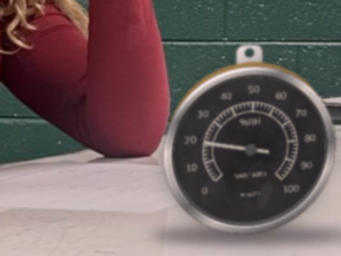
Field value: {"value": 20, "unit": "%"}
